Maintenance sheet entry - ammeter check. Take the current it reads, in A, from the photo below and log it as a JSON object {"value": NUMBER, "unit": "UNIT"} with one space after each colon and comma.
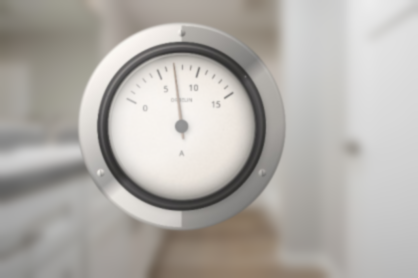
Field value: {"value": 7, "unit": "A"}
